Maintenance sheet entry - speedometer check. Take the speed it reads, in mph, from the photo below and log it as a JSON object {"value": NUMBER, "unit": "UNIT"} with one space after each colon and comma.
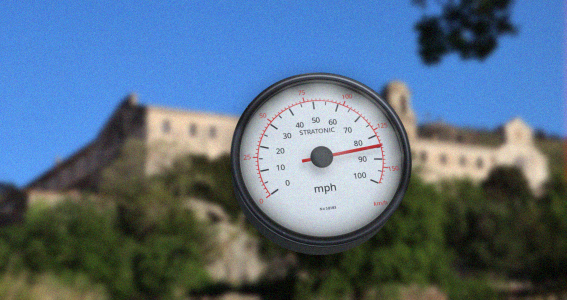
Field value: {"value": 85, "unit": "mph"}
